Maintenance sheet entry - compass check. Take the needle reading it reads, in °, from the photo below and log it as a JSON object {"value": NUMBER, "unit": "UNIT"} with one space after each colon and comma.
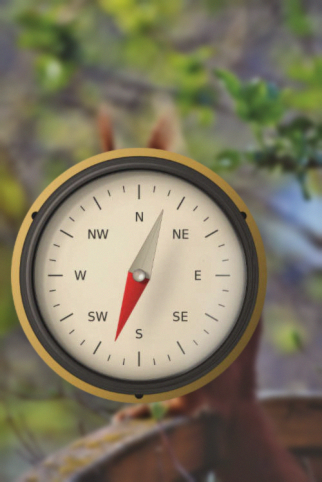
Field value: {"value": 200, "unit": "°"}
